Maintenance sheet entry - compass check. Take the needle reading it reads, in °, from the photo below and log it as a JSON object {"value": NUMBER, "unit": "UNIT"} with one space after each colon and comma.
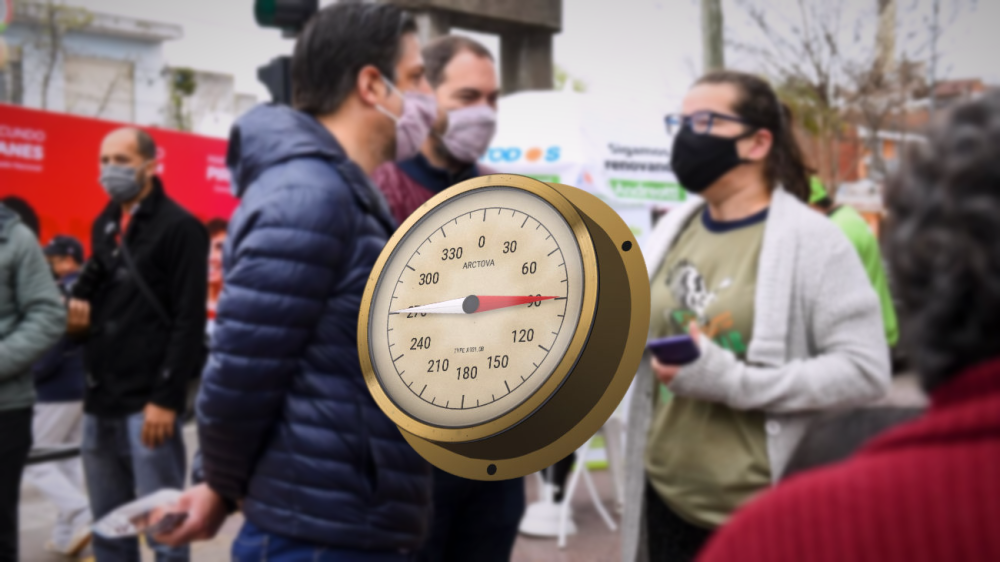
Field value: {"value": 90, "unit": "°"}
